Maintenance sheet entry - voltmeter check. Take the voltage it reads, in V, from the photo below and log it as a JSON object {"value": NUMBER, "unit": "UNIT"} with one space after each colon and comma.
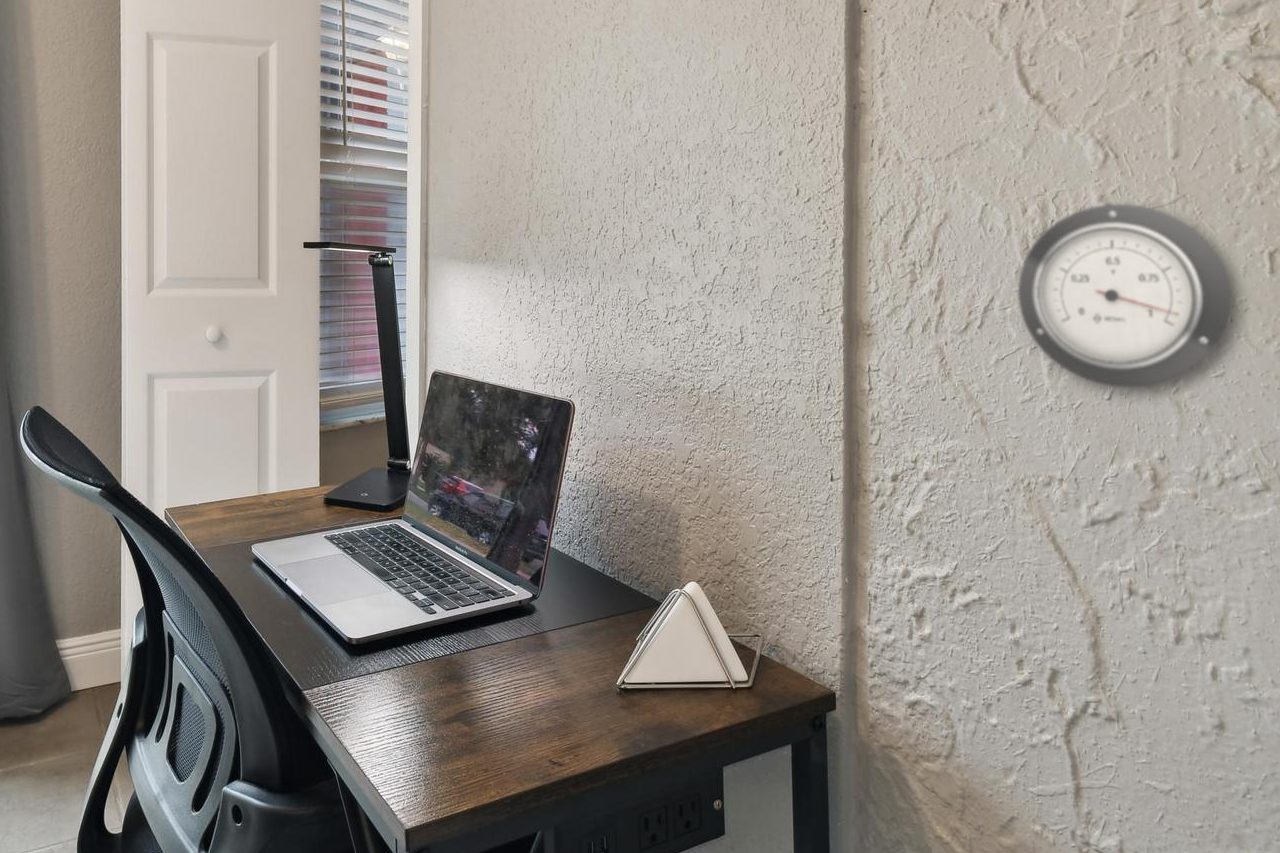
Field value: {"value": 0.95, "unit": "V"}
